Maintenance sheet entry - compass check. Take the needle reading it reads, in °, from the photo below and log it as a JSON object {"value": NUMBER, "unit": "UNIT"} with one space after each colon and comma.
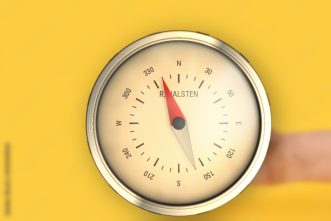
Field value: {"value": 340, "unit": "°"}
